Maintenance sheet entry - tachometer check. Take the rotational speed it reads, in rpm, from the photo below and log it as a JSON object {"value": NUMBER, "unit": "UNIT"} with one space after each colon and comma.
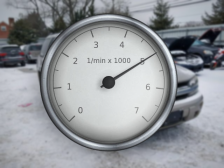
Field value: {"value": 5000, "unit": "rpm"}
